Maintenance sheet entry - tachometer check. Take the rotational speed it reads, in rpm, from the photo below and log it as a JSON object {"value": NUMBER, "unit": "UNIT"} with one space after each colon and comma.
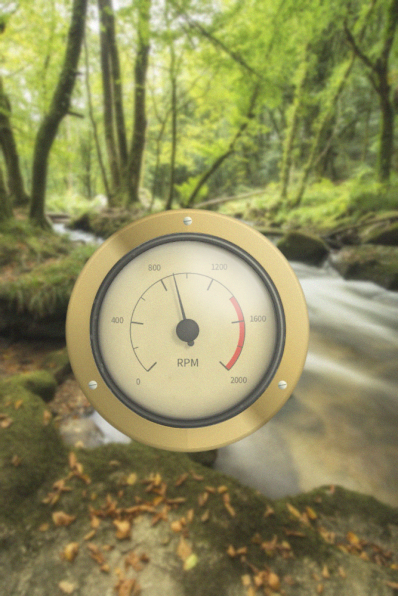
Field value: {"value": 900, "unit": "rpm"}
